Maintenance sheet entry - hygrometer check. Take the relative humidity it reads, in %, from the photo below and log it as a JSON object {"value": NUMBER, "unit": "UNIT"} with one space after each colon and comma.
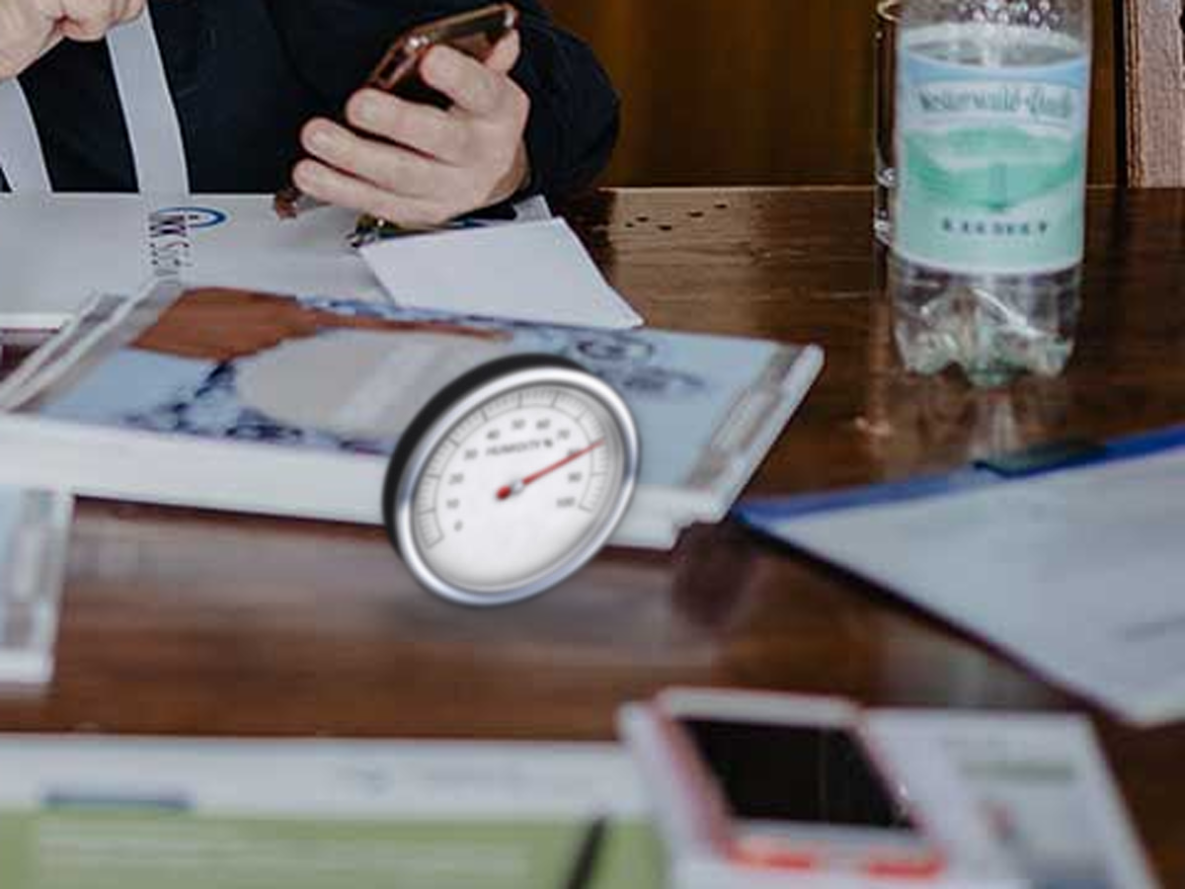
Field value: {"value": 80, "unit": "%"}
